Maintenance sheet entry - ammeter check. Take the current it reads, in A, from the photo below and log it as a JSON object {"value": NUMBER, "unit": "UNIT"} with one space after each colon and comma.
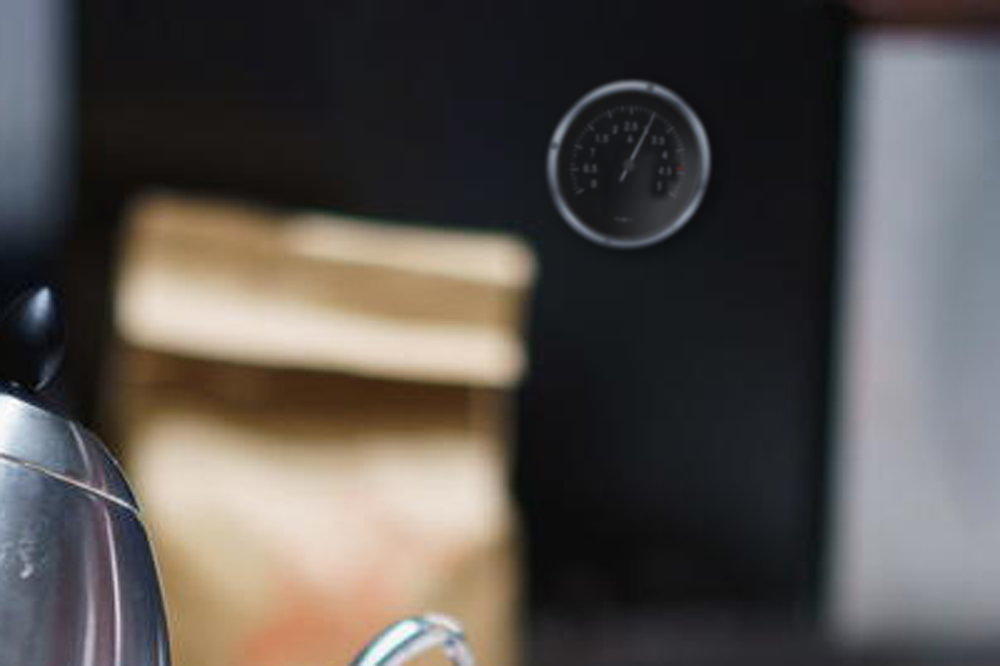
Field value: {"value": 3, "unit": "A"}
